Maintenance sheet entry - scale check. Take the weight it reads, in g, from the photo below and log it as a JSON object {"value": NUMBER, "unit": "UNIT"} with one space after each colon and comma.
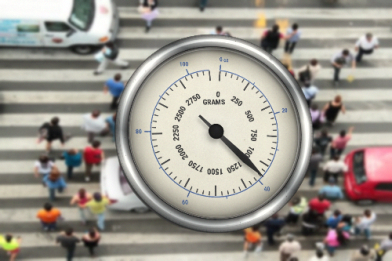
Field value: {"value": 1100, "unit": "g"}
